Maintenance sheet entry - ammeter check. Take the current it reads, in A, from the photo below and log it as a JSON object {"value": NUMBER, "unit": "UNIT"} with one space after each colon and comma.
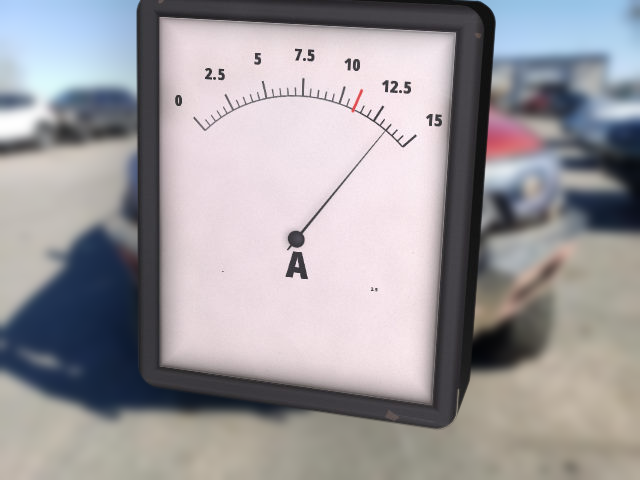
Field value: {"value": 13.5, "unit": "A"}
